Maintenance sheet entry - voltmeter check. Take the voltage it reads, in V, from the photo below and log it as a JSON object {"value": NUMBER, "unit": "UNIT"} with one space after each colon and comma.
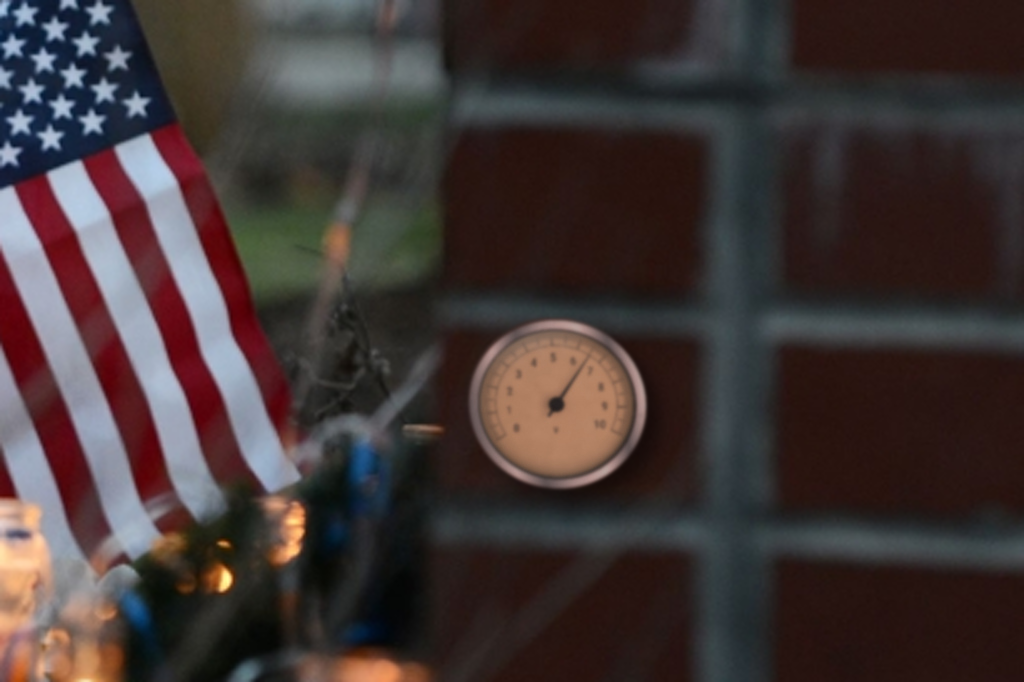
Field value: {"value": 6.5, "unit": "V"}
